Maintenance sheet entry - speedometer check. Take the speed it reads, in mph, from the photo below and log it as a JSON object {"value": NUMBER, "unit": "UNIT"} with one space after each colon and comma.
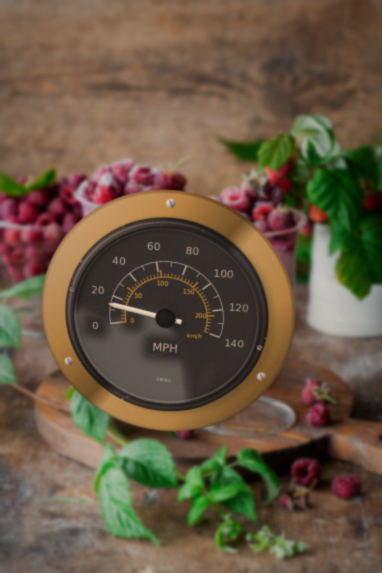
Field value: {"value": 15, "unit": "mph"}
